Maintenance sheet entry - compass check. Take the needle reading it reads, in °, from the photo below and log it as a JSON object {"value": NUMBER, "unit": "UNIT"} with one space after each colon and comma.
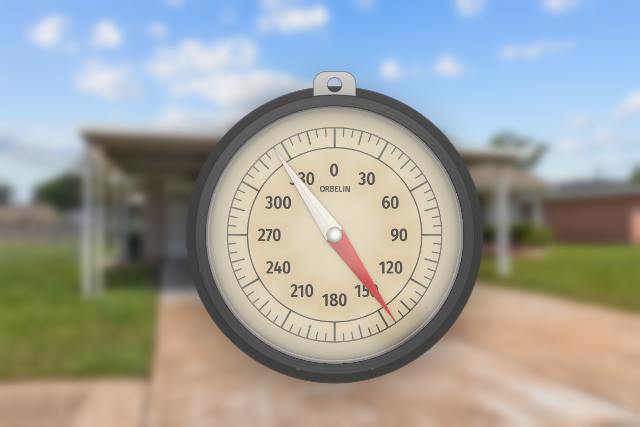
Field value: {"value": 145, "unit": "°"}
